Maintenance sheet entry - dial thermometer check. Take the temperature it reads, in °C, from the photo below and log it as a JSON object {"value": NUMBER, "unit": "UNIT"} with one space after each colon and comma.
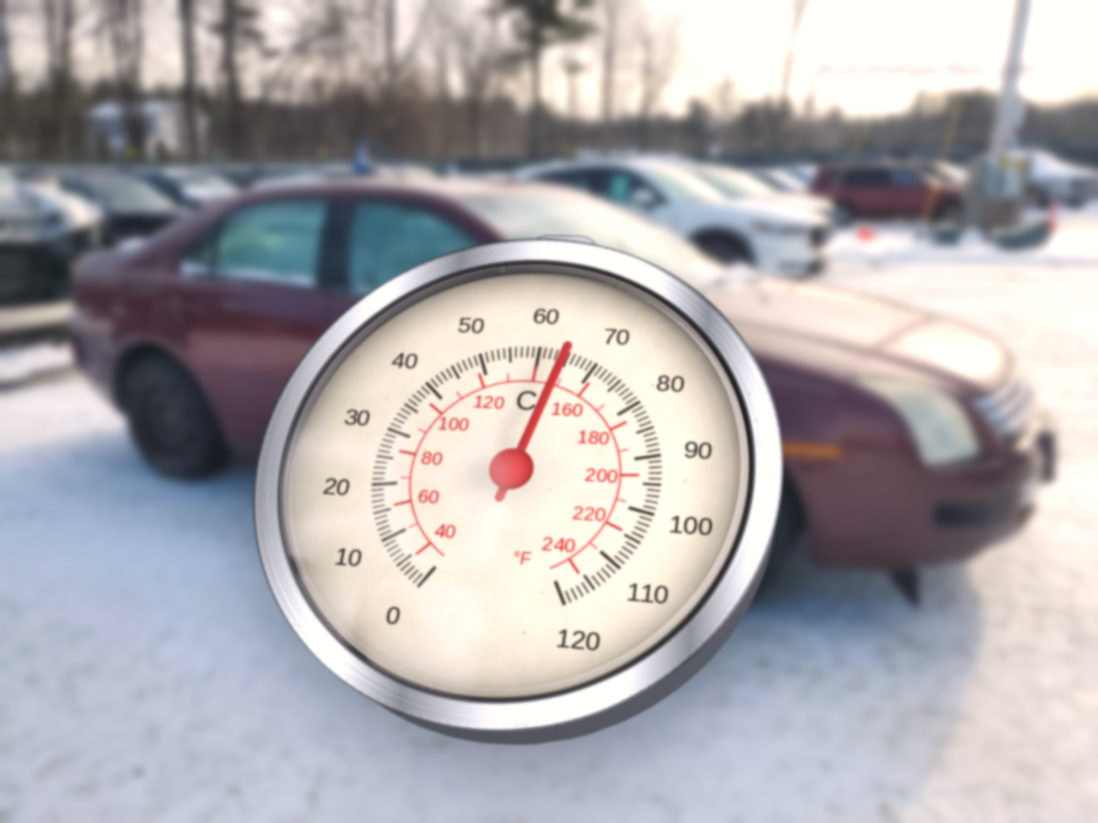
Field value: {"value": 65, "unit": "°C"}
